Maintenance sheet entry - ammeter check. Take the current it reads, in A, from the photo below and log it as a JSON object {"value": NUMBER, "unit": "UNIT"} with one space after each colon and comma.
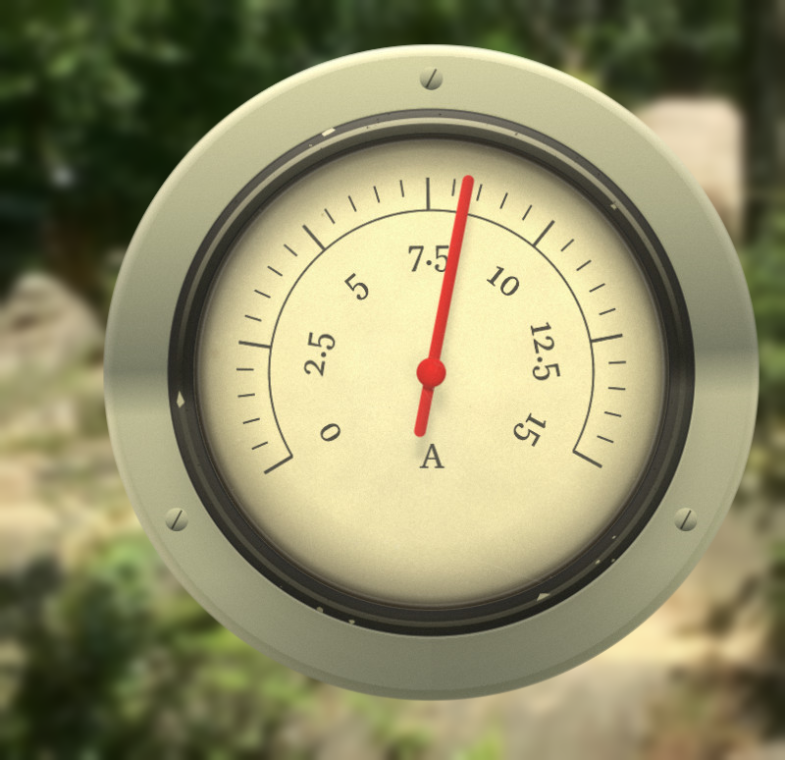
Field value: {"value": 8.25, "unit": "A"}
